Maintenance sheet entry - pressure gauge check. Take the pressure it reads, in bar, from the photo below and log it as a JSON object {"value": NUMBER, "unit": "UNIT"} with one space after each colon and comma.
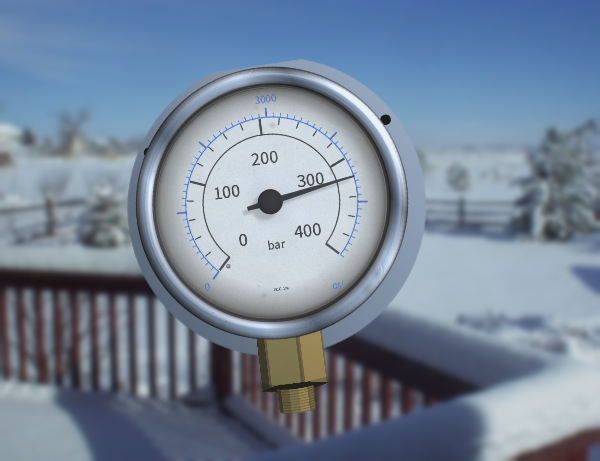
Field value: {"value": 320, "unit": "bar"}
